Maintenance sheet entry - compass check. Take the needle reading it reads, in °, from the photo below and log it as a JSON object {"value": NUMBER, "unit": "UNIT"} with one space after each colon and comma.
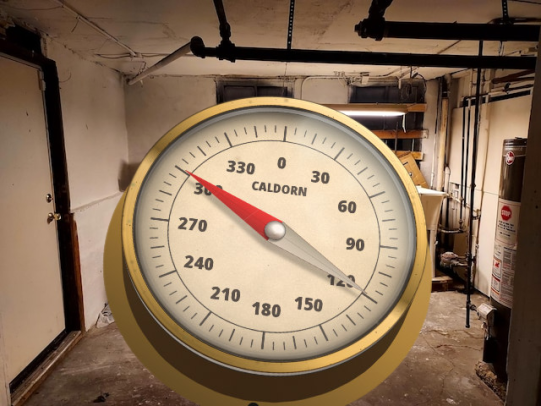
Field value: {"value": 300, "unit": "°"}
